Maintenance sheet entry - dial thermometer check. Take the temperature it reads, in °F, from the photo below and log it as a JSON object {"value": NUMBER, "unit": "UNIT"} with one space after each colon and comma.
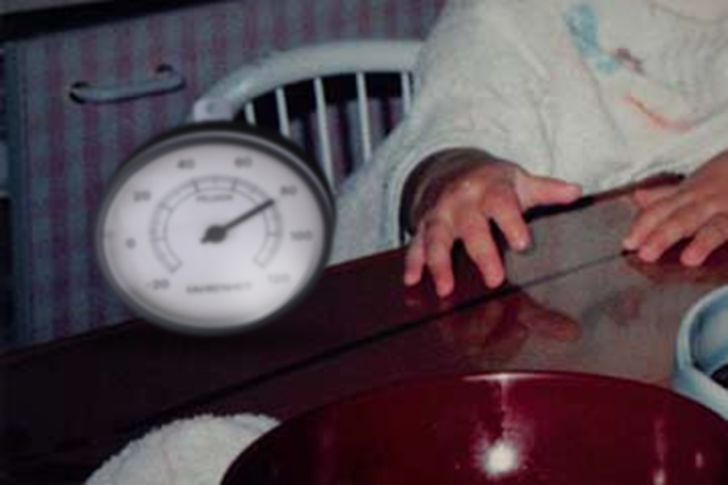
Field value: {"value": 80, "unit": "°F"}
